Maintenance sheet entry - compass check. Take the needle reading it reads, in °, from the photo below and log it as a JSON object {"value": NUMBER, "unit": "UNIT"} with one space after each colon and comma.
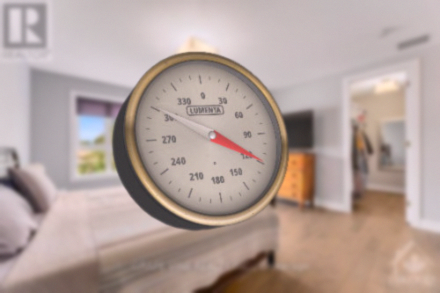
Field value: {"value": 120, "unit": "°"}
